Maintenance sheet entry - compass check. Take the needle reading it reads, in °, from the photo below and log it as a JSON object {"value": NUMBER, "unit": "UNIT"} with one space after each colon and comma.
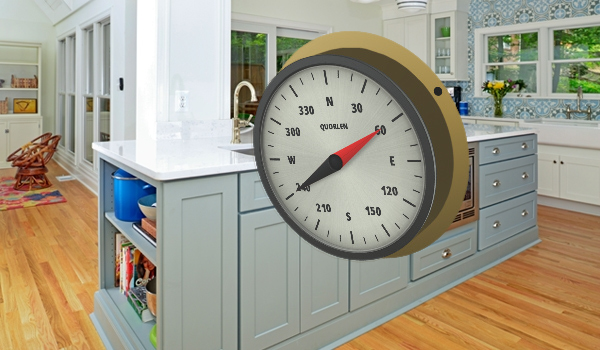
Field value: {"value": 60, "unit": "°"}
